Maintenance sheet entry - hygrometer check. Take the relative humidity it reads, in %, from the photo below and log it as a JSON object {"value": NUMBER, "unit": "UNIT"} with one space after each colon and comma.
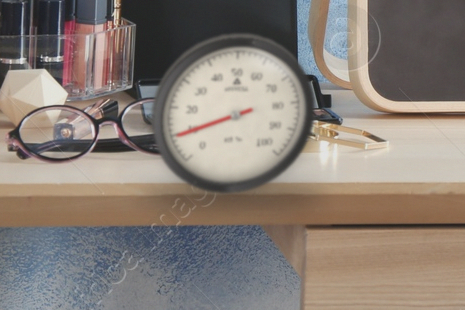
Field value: {"value": 10, "unit": "%"}
